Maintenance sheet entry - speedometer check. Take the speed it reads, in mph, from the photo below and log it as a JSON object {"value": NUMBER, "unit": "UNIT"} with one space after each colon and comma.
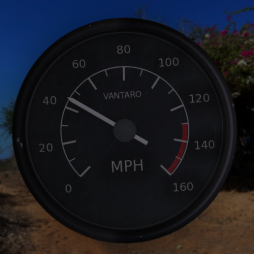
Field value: {"value": 45, "unit": "mph"}
